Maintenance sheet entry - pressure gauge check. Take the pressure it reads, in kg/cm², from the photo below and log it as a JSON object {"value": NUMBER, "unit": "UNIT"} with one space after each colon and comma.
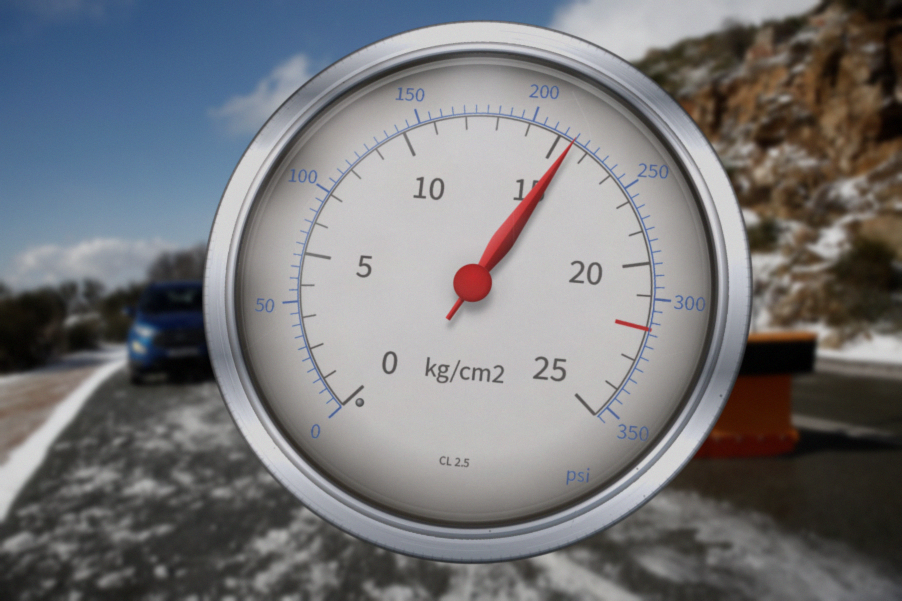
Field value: {"value": 15.5, "unit": "kg/cm²"}
